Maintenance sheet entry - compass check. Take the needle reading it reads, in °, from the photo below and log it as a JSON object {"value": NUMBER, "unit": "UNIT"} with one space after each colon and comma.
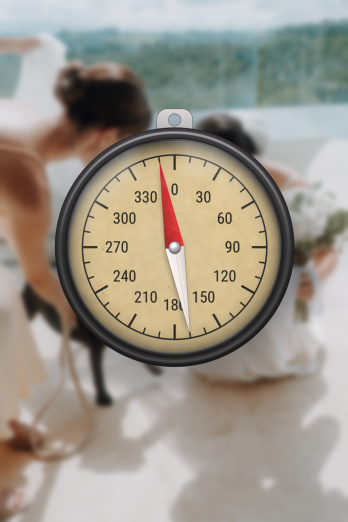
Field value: {"value": 350, "unit": "°"}
